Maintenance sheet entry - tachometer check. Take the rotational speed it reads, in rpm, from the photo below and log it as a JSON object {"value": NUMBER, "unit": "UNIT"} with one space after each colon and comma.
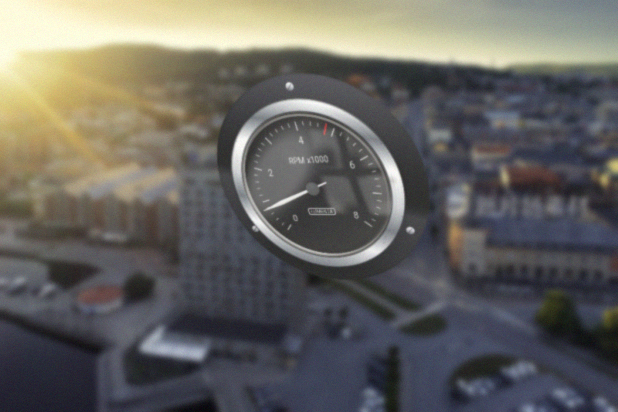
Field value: {"value": 800, "unit": "rpm"}
